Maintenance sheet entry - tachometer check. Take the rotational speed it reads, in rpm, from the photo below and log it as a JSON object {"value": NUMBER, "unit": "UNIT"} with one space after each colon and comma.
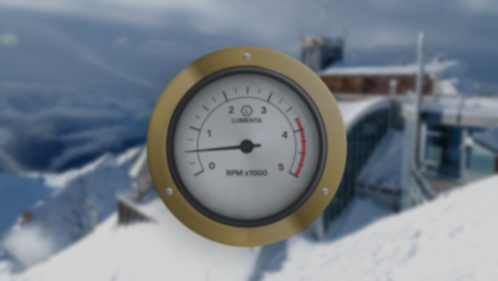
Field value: {"value": 500, "unit": "rpm"}
